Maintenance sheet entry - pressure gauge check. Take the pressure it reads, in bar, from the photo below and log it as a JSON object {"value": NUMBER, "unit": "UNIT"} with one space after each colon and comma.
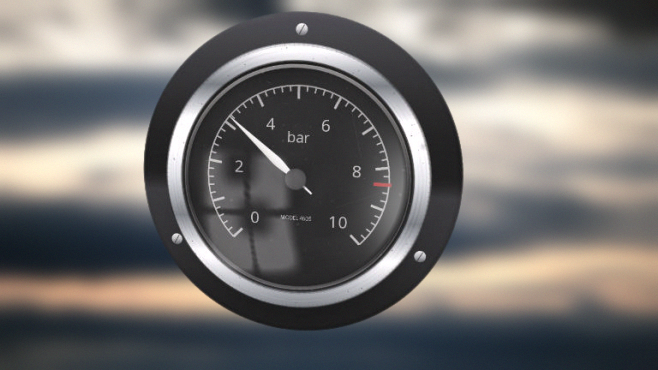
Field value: {"value": 3.2, "unit": "bar"}
